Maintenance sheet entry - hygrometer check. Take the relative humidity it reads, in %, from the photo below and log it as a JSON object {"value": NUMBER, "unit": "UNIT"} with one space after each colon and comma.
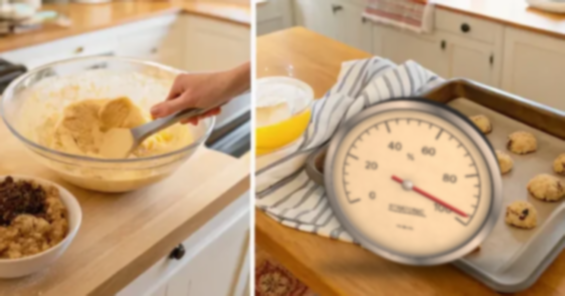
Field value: {"value": 96, "unit": "%"}
